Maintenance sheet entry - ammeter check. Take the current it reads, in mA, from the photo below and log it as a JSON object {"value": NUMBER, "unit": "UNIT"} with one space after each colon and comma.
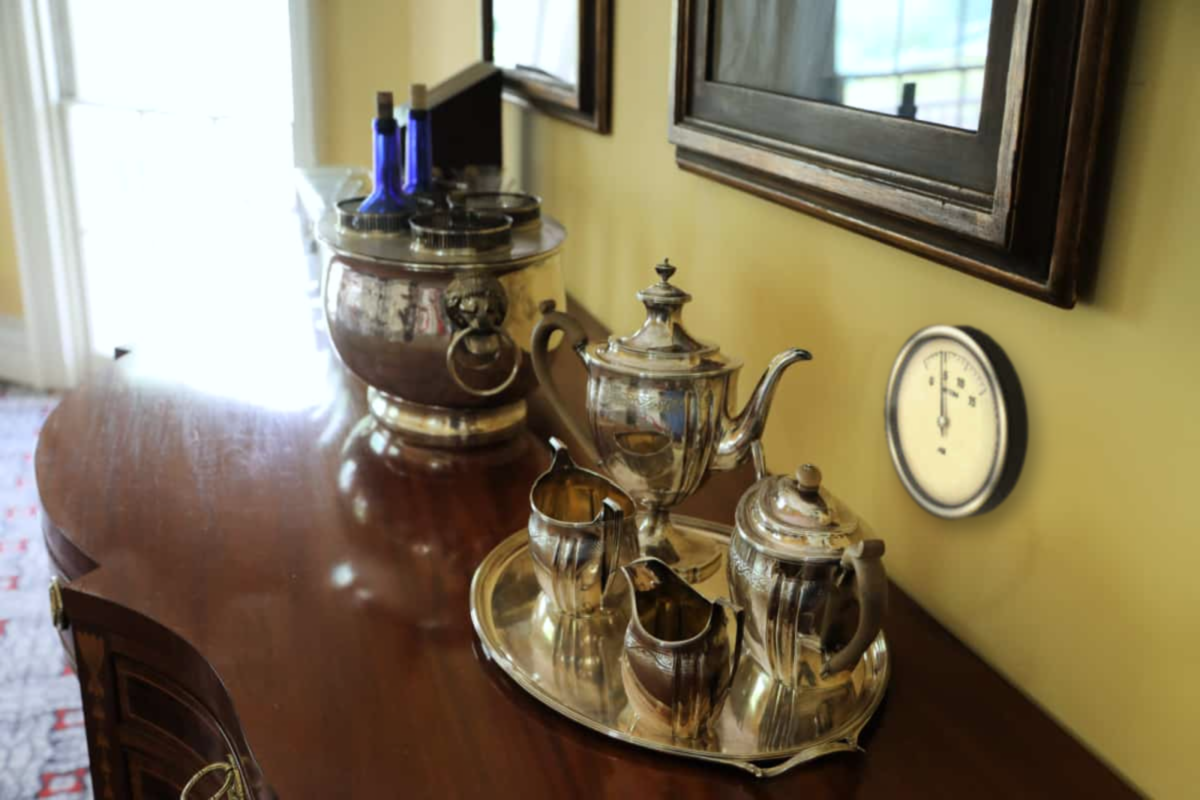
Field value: {"value": 5, "unit": "mA"}
